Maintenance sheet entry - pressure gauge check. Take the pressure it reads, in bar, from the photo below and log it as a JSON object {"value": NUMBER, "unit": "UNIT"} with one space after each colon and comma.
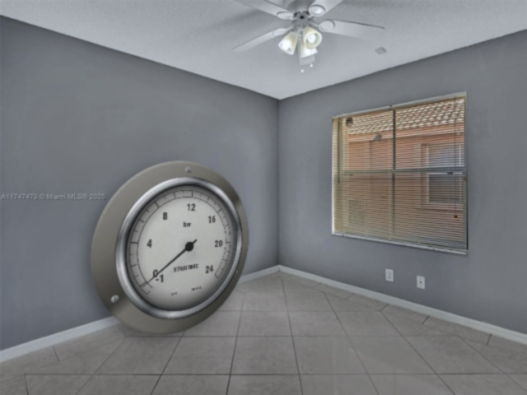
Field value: {"value": 0, "unit": "bar"}
